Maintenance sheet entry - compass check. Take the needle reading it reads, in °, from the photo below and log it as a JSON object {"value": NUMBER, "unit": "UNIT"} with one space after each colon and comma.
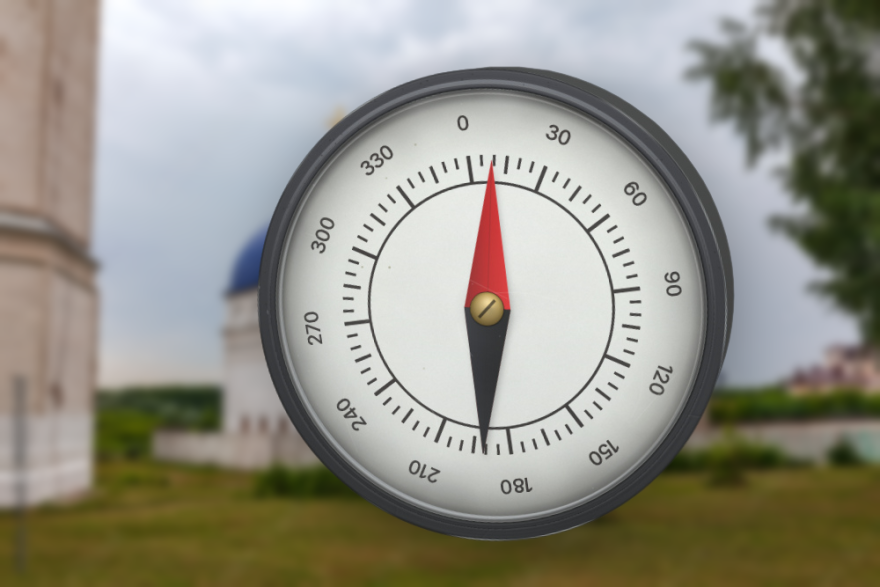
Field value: {"value": 10, "unit": "°"}
